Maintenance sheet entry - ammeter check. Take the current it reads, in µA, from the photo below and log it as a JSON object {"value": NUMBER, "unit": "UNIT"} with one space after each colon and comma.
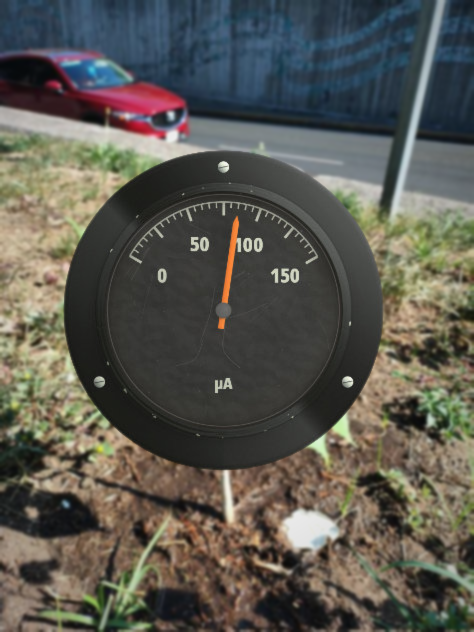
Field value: {"value": 85, "unit": "µA"}
